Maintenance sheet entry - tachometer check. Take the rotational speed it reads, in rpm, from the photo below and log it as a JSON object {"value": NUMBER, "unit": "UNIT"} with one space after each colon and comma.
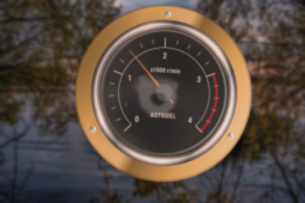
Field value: {"value": 1400, "unit": "rpm"}
